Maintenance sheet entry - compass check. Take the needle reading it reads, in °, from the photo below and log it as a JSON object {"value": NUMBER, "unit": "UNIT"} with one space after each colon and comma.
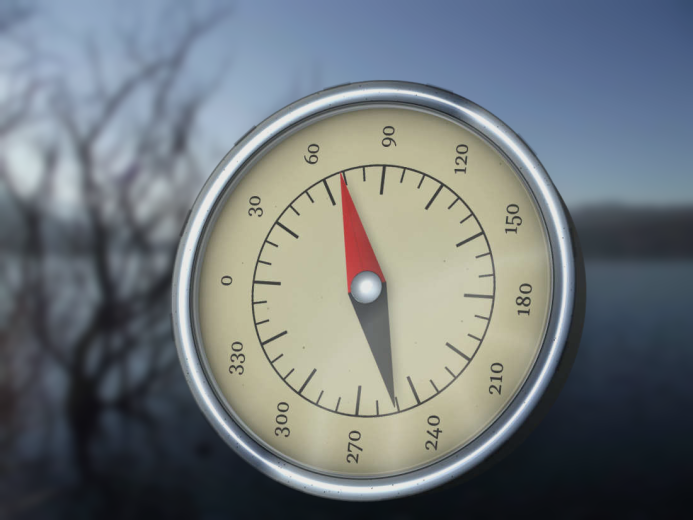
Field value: {"value": 70, "unit": "°"}
